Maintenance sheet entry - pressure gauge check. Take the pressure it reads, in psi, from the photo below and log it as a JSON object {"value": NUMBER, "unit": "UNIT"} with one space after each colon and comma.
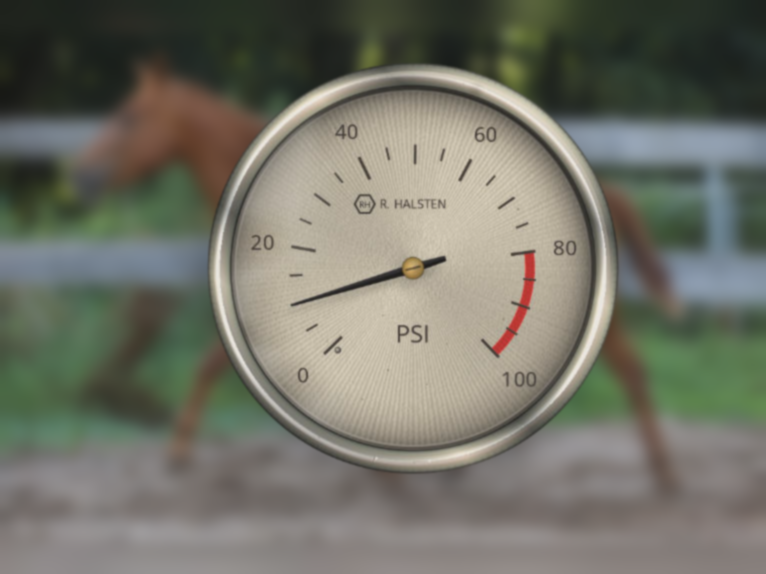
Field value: {"value": 10, "unit": "psi"}
